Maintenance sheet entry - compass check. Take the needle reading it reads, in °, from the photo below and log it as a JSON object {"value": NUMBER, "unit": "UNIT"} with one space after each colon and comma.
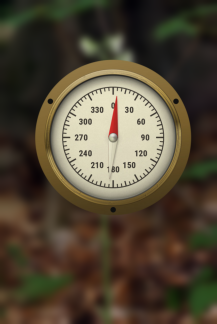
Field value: {"value": 5, "unit": "°"}
